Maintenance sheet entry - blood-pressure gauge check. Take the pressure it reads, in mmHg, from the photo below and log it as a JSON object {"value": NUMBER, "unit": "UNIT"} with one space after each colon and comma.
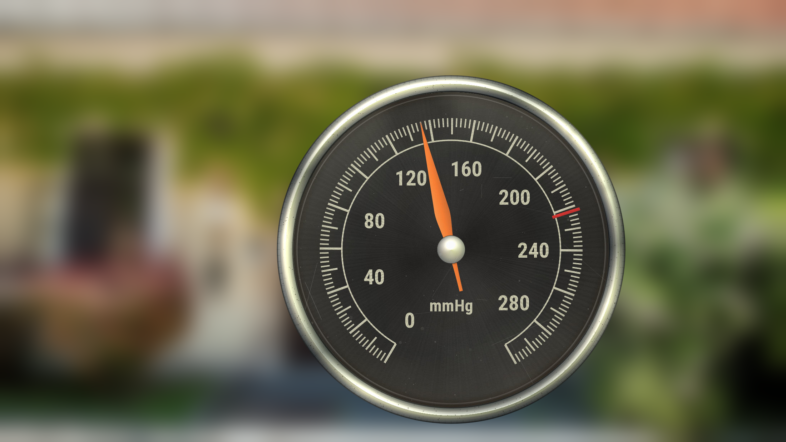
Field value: {"value": 136, "unit": "mmHg"}
